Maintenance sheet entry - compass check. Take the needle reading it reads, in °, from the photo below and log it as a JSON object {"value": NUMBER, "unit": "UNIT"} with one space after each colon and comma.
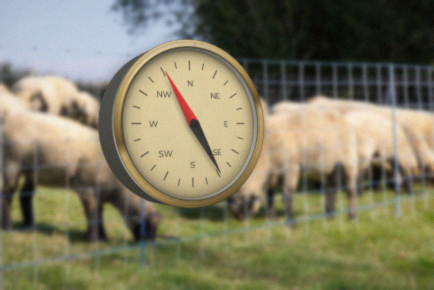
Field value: {"value": 330, "unit": "°"}
